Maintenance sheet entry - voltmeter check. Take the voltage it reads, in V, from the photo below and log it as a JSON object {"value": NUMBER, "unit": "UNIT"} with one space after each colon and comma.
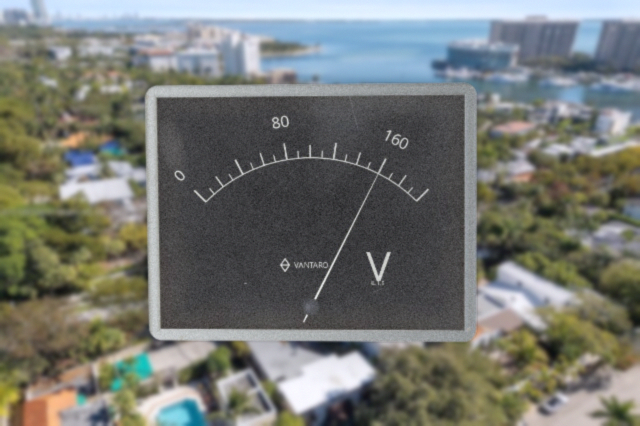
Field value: {"value": 160, "unit": "V"}
